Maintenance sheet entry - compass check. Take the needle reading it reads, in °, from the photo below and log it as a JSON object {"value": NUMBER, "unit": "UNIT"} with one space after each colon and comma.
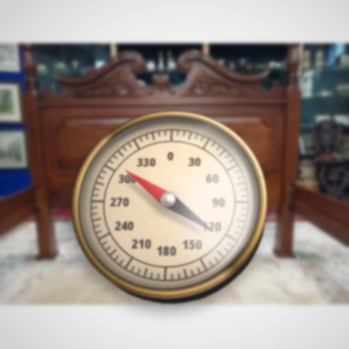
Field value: {"value": 305, "unit": "°"}
